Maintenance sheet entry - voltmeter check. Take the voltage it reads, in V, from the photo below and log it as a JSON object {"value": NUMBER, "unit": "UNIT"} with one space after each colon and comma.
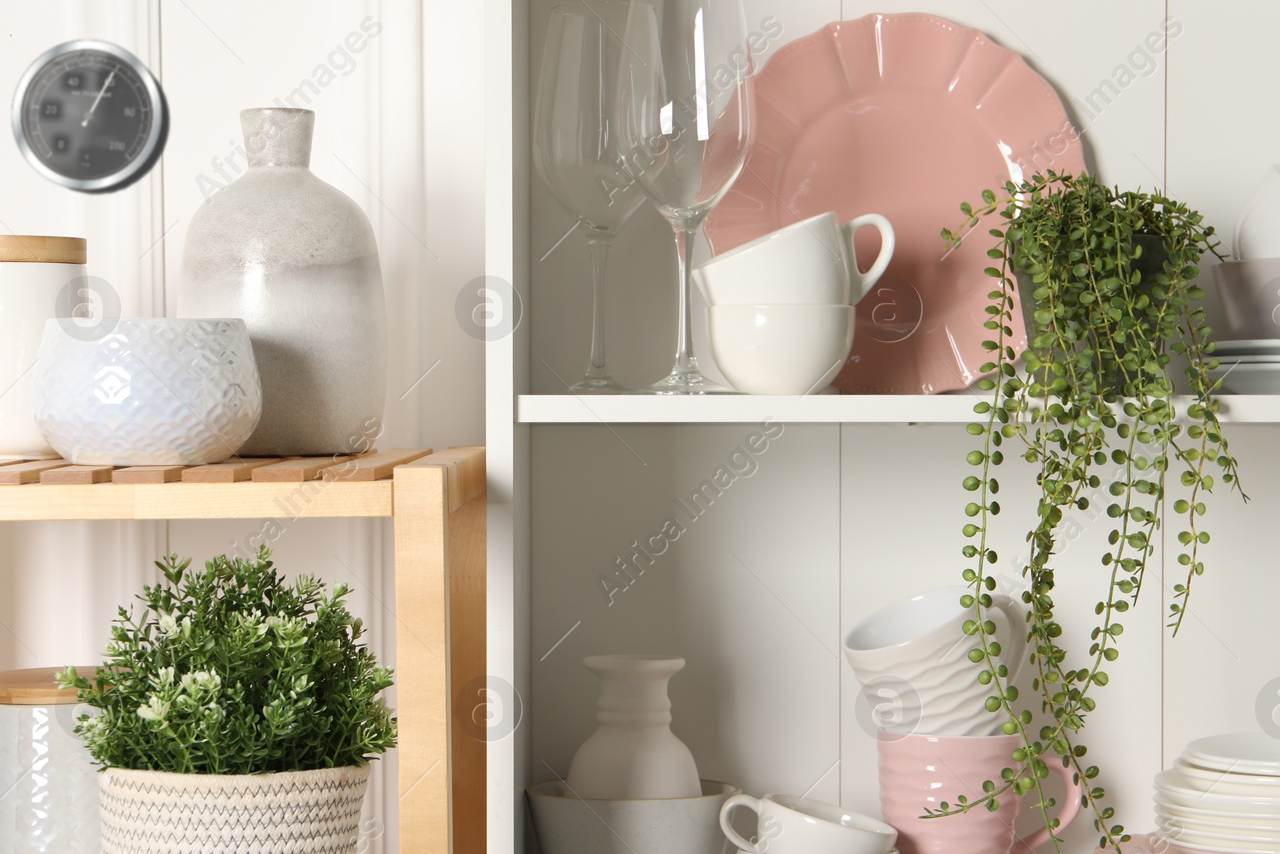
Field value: {"value": 60, "unit": "V"}
